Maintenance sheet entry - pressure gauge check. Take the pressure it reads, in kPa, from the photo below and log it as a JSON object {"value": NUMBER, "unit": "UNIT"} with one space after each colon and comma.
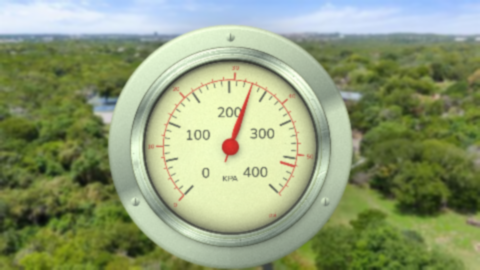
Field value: {"value": 230, "unit": "kPa"}
